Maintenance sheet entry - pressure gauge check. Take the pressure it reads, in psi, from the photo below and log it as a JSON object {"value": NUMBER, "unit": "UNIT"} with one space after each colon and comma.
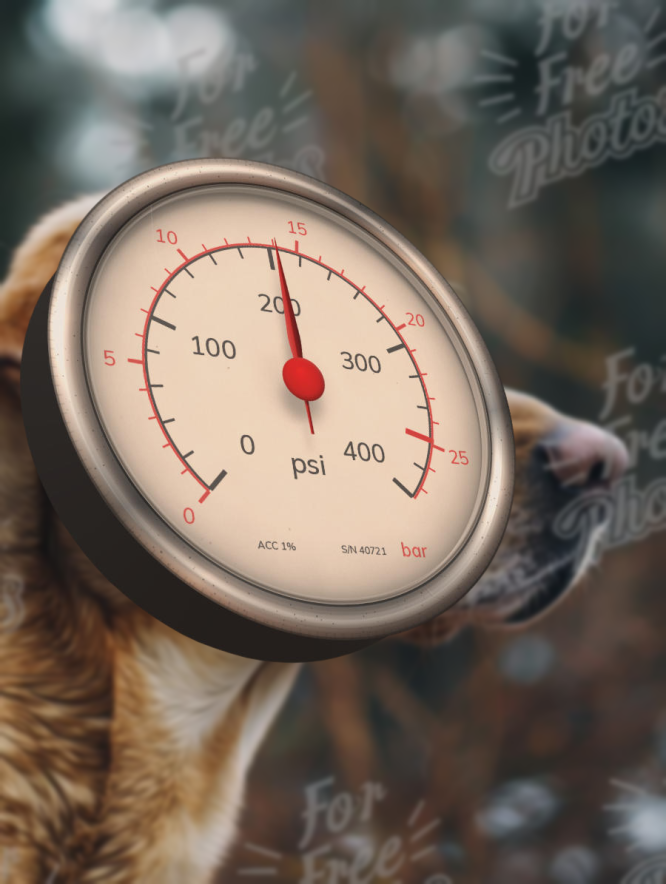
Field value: {"value": 200, "unit": "psi"}
